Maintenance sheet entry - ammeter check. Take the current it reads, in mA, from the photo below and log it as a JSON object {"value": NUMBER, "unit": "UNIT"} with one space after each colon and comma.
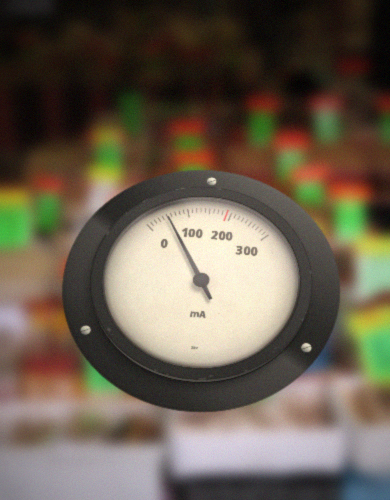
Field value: {"value": 50, "unit": "mA"}
